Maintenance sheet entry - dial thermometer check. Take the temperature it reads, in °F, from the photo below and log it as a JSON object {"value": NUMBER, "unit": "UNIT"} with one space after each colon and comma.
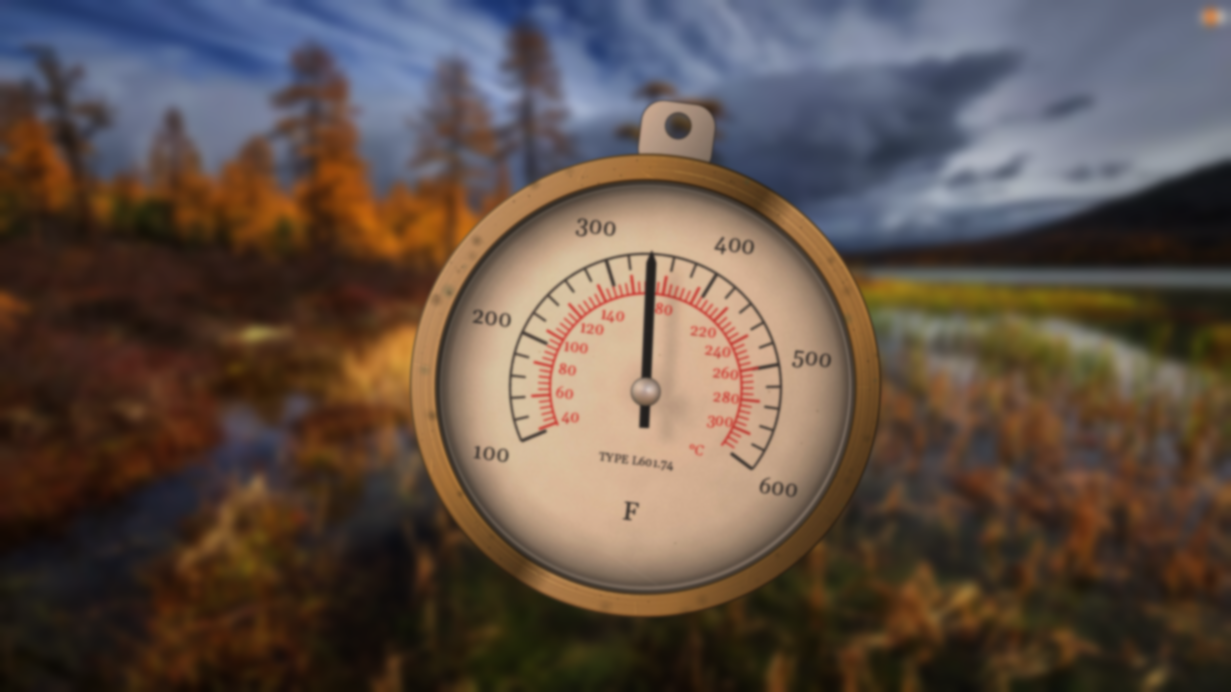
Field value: {"value": 340, "unit": "°F"}
